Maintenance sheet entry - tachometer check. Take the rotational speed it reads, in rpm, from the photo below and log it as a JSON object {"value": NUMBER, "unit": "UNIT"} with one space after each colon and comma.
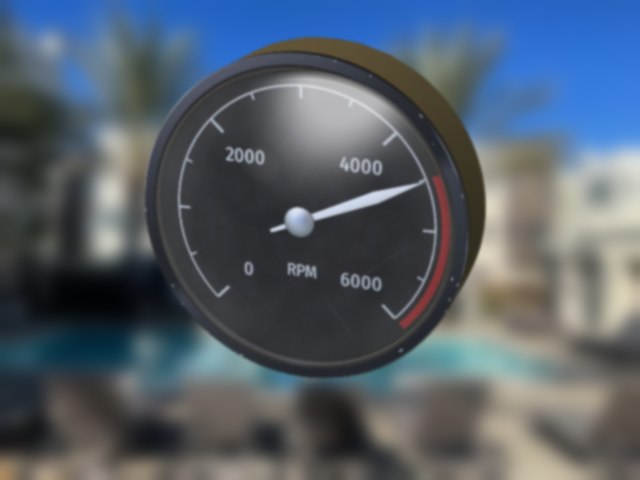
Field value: {"value": 4500, "unit": "rpm"}
